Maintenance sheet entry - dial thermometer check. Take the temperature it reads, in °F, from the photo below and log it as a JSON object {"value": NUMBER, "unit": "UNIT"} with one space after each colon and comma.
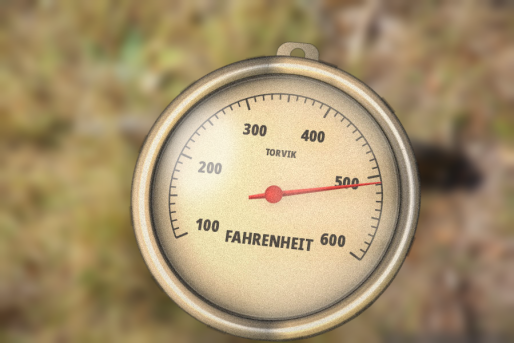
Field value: {"value": 510, "unit": "°F"}
